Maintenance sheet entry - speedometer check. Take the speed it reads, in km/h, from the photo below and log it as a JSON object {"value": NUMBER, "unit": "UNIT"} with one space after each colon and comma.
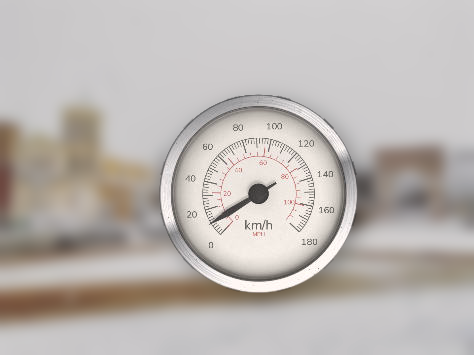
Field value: {"value": 10, "unit": "km/h"}
